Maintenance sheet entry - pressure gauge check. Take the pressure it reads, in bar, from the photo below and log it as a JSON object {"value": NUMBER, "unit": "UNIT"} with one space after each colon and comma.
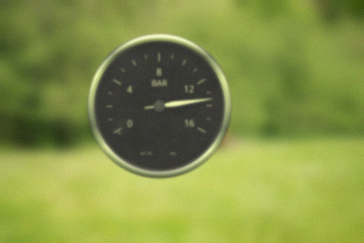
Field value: {"value": 13.5, "unit": "bar"}
